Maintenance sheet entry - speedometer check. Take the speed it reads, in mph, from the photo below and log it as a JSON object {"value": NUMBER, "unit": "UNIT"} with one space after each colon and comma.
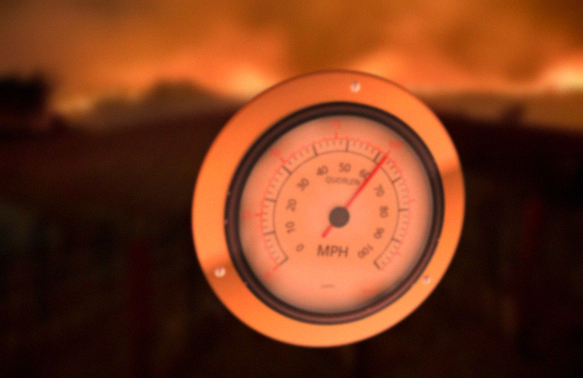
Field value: {"value": 62, "unit": "mph"}
